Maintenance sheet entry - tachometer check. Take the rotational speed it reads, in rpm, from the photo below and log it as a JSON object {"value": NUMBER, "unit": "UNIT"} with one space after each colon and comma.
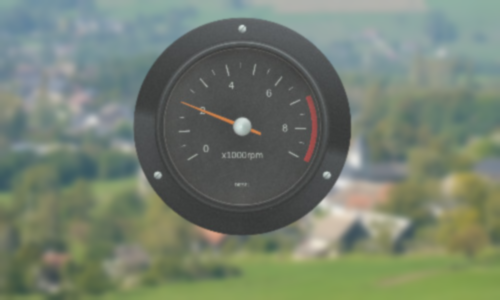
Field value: {"value": 2000, "unit": "rpm"}
